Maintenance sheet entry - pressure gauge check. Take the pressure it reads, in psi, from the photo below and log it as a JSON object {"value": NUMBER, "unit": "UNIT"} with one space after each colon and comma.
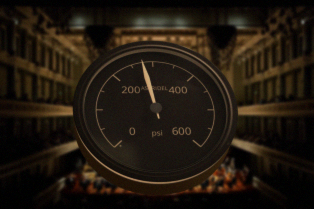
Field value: {"value": 275, "unit": "psi"}
